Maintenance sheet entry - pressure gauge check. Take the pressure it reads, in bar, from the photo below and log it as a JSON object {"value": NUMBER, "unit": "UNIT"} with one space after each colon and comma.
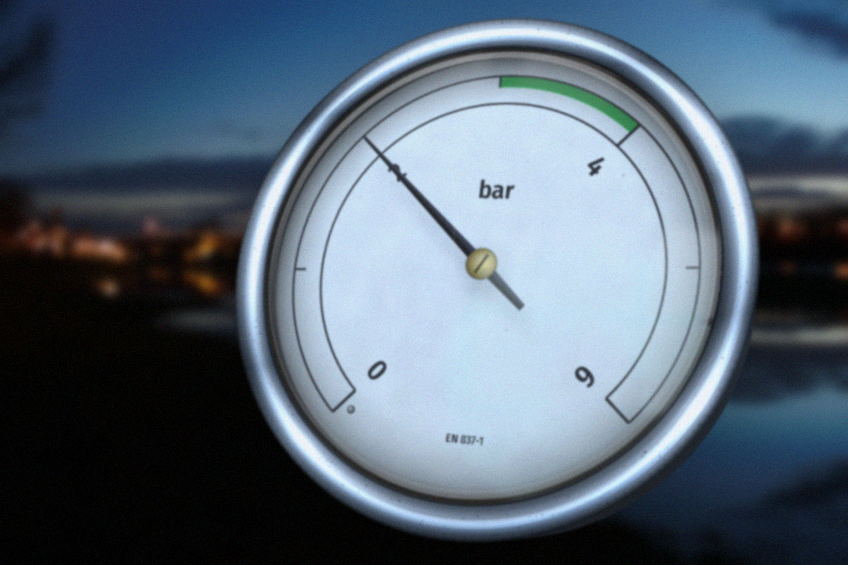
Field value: {"value": 2, "unit": "bar"}
